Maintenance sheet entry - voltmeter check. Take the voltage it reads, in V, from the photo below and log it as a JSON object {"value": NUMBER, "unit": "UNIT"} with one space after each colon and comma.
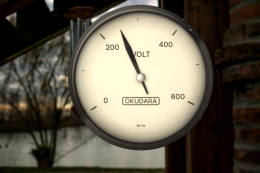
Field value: {"value": 250, "unit": "V"}
